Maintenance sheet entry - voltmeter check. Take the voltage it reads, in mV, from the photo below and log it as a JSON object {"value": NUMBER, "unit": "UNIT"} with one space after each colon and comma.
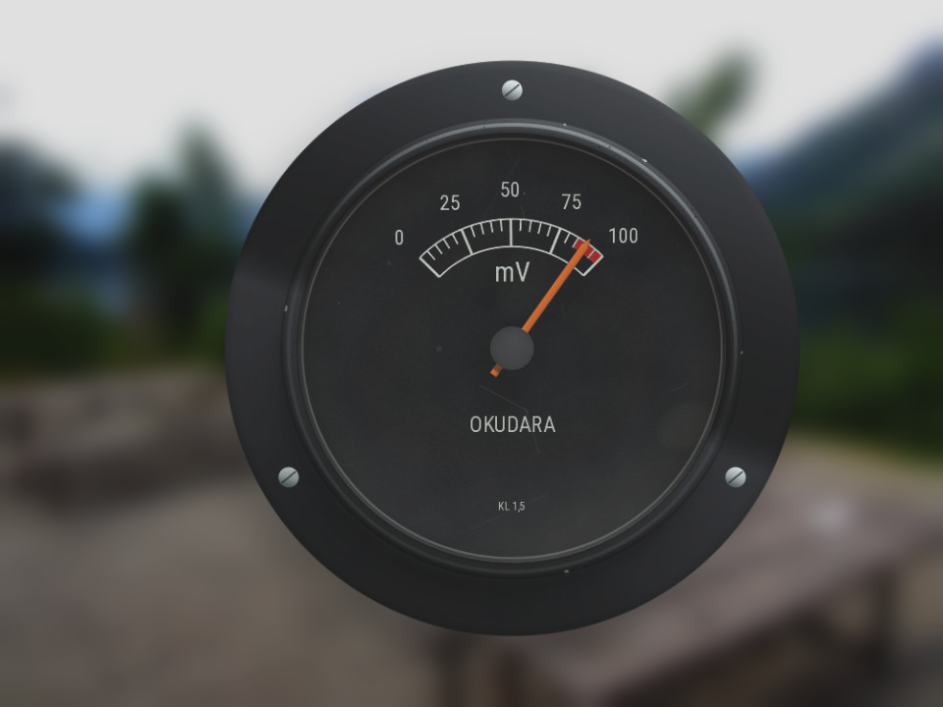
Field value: {"value": 90, "unit": "mV"}
